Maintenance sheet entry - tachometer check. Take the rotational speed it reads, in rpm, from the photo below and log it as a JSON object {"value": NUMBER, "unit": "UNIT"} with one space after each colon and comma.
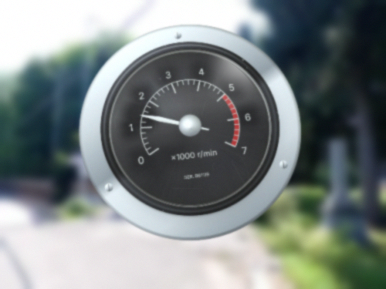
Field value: {"value": 1400, "unit": "rpm"}
